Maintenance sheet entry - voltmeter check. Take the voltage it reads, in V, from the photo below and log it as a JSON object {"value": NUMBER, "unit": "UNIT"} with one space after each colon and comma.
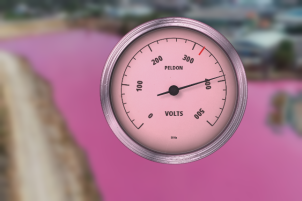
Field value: {"value": 390, "unit": "V"}
